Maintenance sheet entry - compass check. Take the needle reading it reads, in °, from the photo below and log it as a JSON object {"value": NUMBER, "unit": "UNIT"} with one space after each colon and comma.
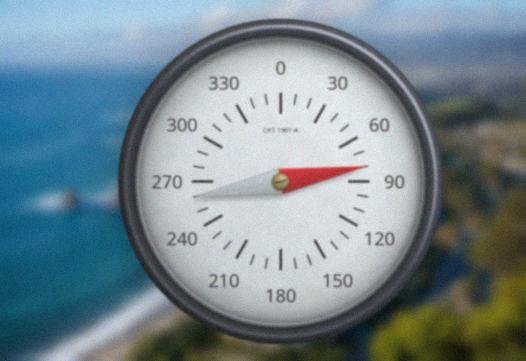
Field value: {"value": 80, "unit": "°"}
